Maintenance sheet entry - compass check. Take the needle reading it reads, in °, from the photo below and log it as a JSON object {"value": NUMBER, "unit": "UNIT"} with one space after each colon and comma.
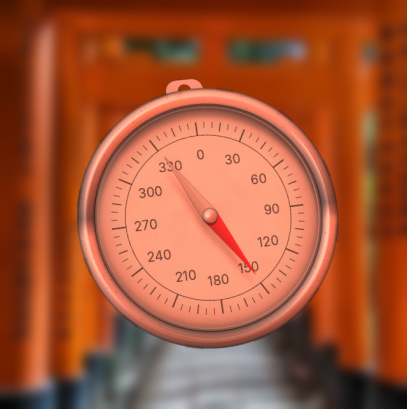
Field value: {"value": 150, "unit": "°"}
